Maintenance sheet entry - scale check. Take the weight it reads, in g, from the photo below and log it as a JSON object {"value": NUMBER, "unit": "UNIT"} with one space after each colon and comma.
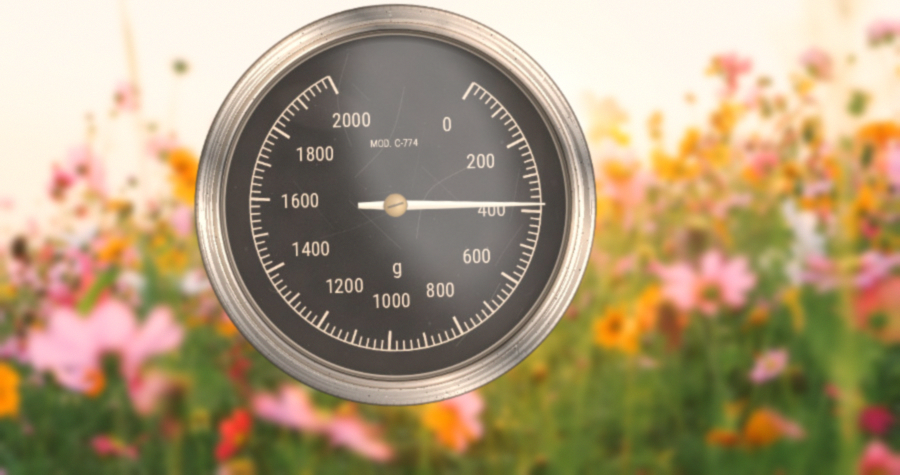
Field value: {"value": 380, "unit": "g"}
